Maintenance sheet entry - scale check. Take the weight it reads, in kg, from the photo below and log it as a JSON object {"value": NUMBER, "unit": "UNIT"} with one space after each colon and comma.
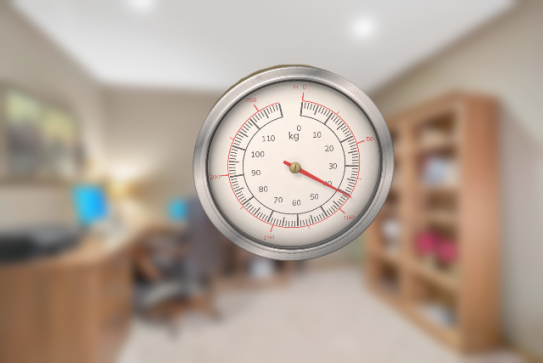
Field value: {"value": 40, "unit": "kg"}
